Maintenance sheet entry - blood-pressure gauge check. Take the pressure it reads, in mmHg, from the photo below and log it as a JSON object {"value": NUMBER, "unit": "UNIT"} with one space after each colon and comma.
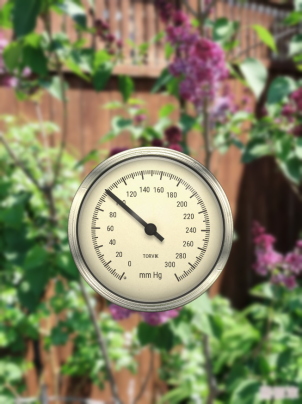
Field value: {"value": 100, "unit": "mmHg"}
